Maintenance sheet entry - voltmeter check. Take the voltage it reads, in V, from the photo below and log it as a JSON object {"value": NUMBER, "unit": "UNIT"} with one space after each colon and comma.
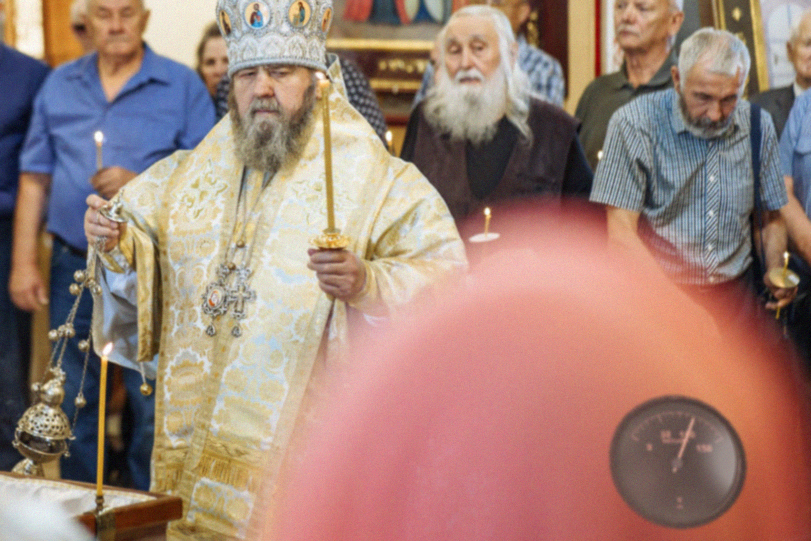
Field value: {"value": 100, "unit": "V"}
